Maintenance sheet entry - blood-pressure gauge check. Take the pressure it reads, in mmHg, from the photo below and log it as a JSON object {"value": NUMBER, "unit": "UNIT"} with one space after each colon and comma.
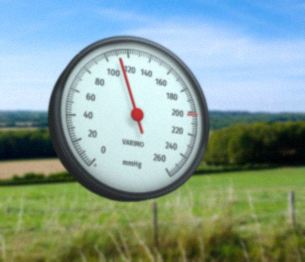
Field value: {"value": 110, "unit": "mmHg"}
